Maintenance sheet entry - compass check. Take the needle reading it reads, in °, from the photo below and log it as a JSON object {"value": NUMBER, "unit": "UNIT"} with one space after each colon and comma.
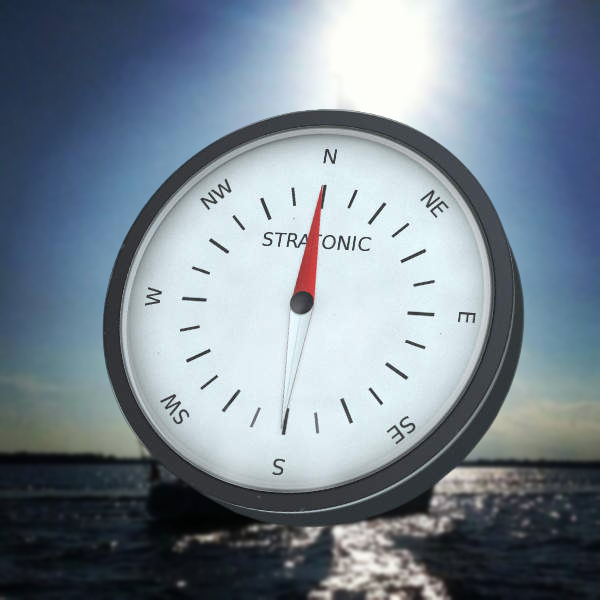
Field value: {"value": 0, "unit": "°"}
